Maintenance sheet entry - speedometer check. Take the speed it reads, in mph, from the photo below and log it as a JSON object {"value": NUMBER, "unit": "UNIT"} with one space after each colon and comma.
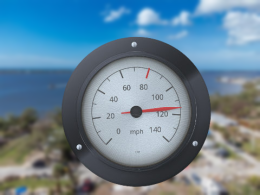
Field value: {"value": 115, "unit": "mph"}
